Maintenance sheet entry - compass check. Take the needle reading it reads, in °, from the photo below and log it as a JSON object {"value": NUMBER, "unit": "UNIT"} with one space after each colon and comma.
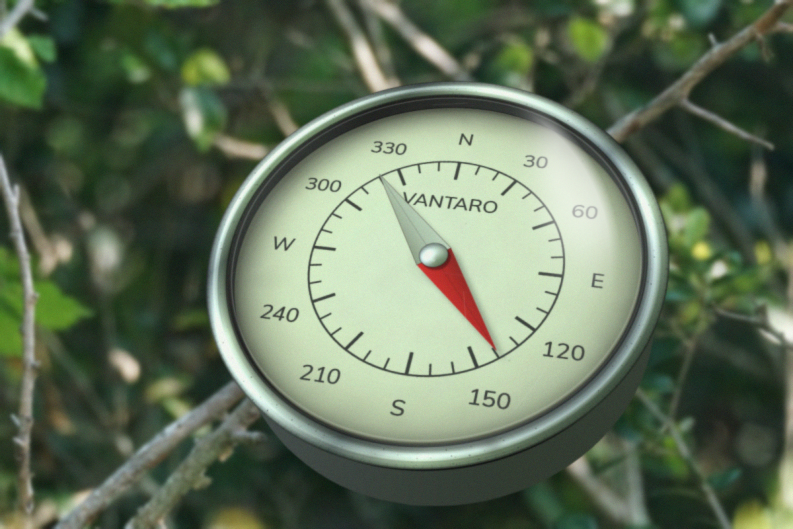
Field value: {"value": 140, "unit": "°"}
